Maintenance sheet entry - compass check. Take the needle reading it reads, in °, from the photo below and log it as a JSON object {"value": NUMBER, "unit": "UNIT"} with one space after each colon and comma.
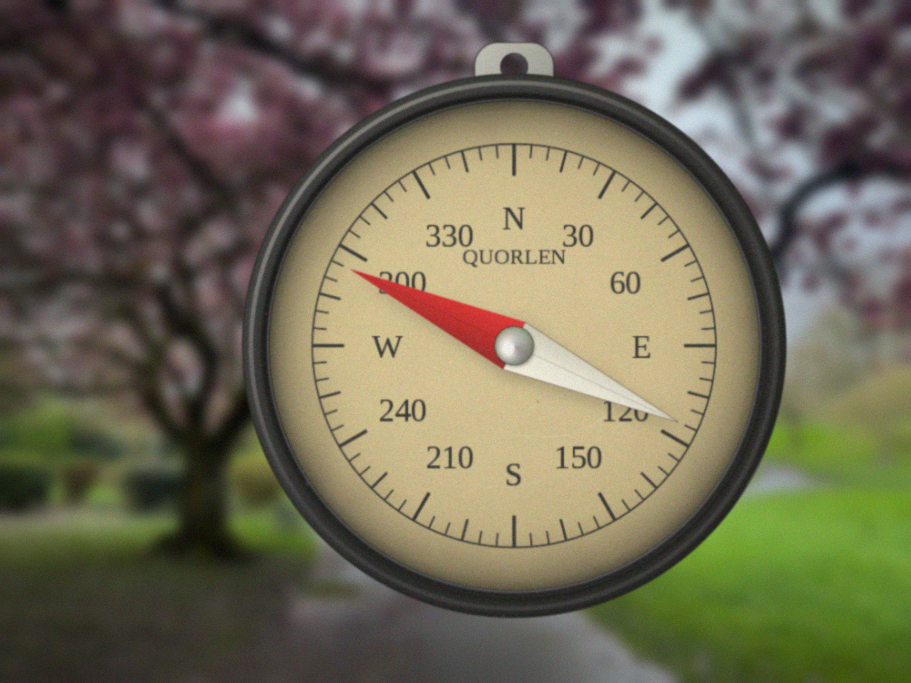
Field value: {"value": 295, "unit": "°"}
